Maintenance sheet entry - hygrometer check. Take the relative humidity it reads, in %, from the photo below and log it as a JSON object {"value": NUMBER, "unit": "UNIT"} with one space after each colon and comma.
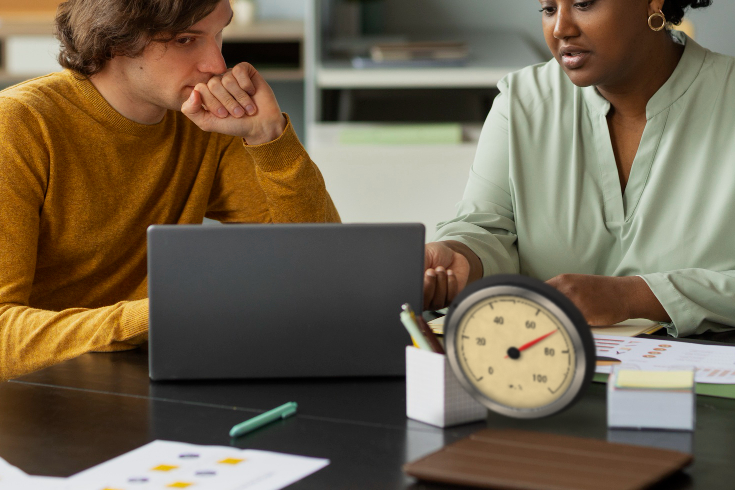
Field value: {"value": 70, "unit": "%"}
